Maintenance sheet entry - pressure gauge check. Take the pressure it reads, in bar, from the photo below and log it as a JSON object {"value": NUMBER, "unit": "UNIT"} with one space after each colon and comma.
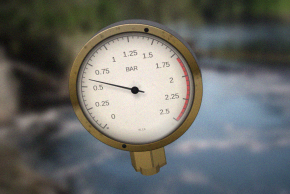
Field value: {"value": 0.6, "unit": "bar"}
